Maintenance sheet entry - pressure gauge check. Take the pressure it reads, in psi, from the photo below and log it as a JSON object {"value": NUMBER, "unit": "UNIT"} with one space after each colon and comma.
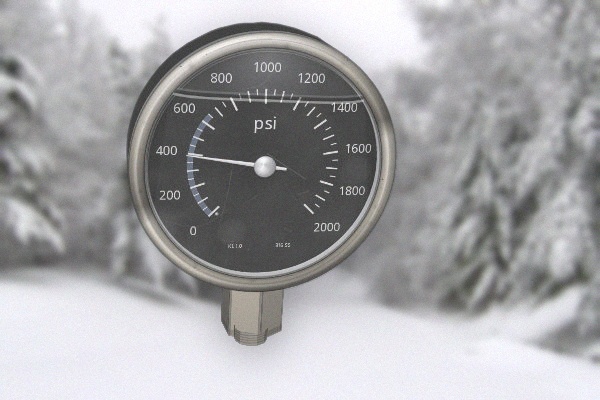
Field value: {"value": 400, "unit": "psi"}
